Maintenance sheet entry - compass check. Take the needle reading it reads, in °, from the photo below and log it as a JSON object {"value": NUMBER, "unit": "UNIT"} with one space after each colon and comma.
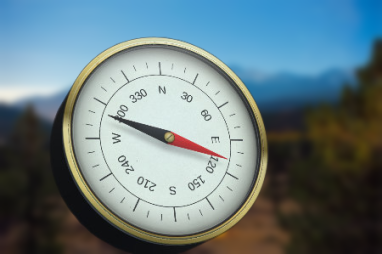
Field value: {"value": 110, "unit": "°"}
